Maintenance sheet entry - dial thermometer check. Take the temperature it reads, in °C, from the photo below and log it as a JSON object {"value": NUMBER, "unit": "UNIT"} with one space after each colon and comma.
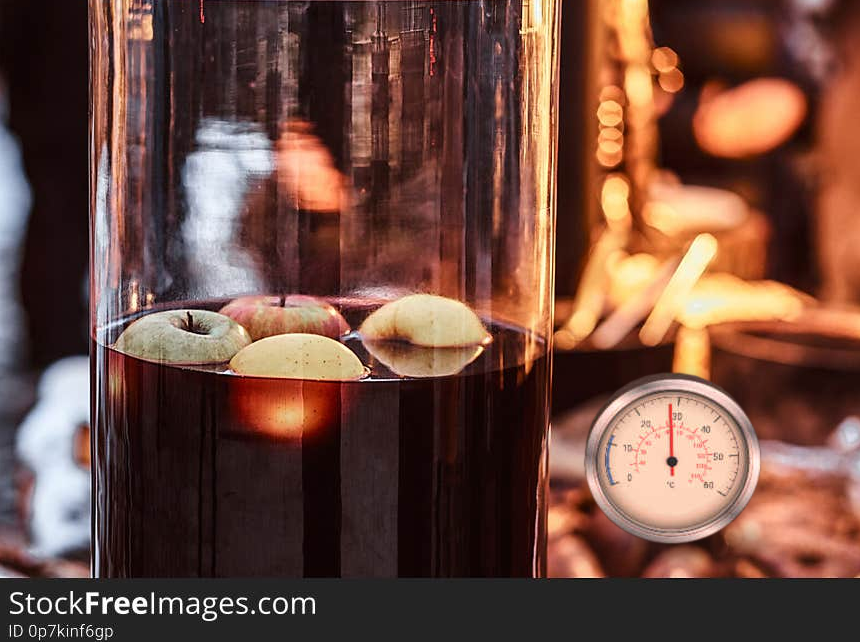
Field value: {"value": 28, "unit": "°C"}
